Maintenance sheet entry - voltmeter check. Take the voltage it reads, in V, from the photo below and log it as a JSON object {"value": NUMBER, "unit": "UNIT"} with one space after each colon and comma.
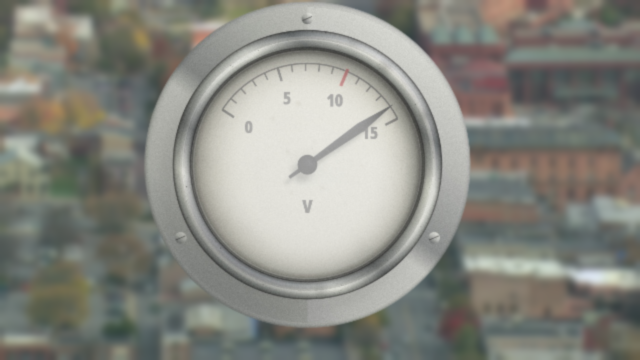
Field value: {"value": 14, "unit": "V"}
